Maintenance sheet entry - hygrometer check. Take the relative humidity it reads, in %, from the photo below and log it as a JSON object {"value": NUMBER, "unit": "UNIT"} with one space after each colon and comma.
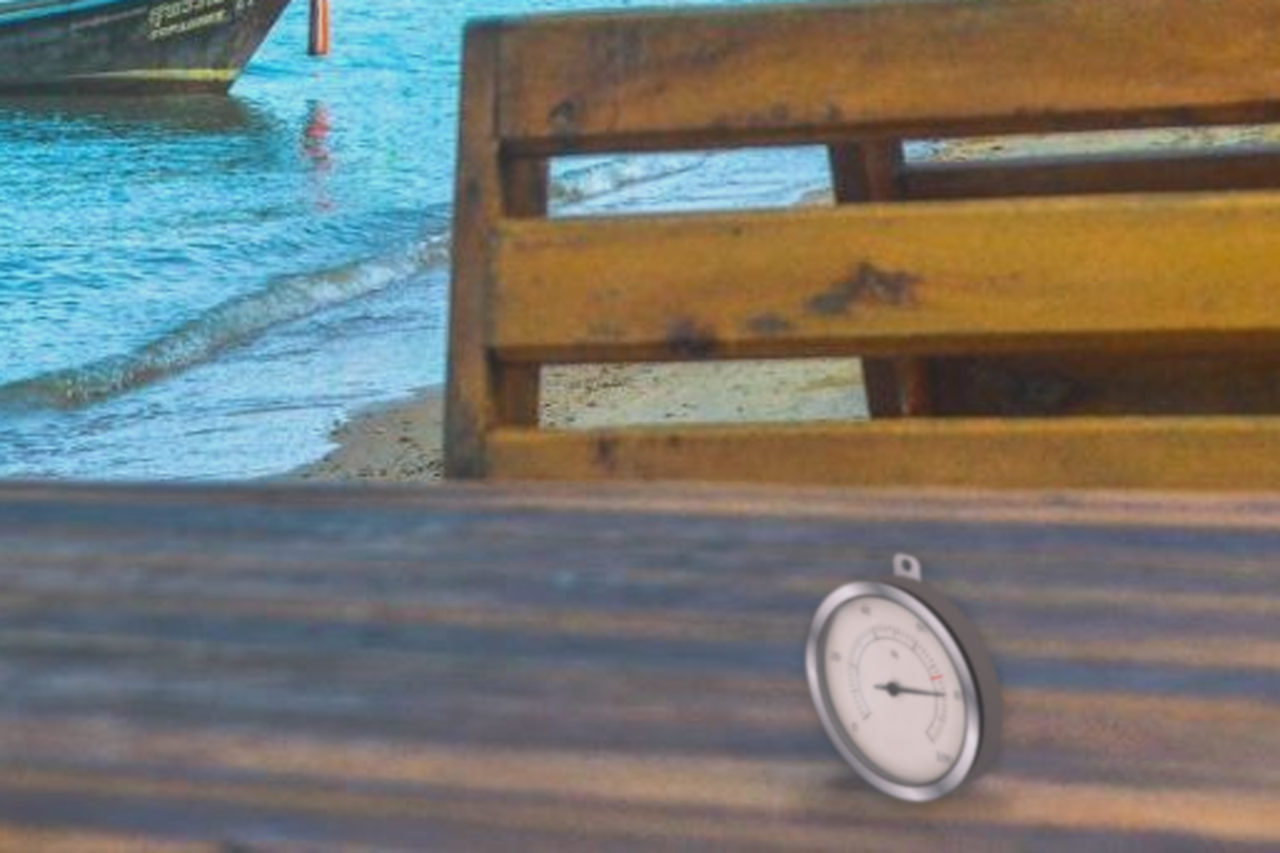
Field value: {"value": 80, "unit": "%"}
